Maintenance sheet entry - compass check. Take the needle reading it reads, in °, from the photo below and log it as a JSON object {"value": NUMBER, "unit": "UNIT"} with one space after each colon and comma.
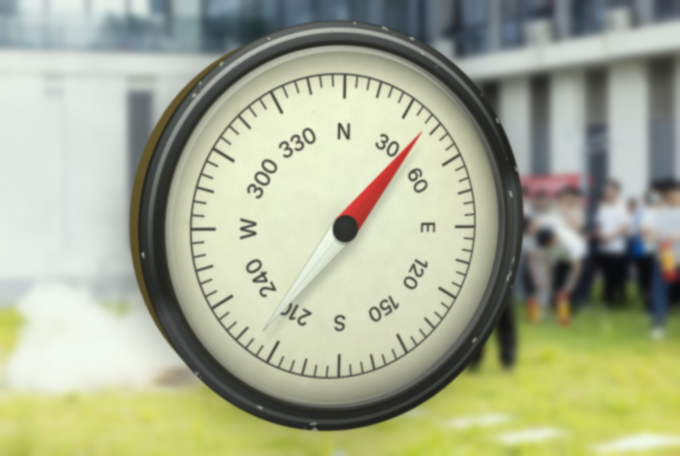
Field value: {"value": 40, "unit": "°"}
